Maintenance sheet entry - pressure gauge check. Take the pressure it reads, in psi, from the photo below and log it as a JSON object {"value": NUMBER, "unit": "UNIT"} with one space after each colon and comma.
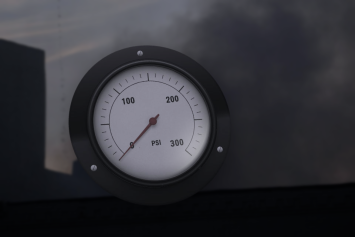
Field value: {"value": 0, "unit": "psi"}
